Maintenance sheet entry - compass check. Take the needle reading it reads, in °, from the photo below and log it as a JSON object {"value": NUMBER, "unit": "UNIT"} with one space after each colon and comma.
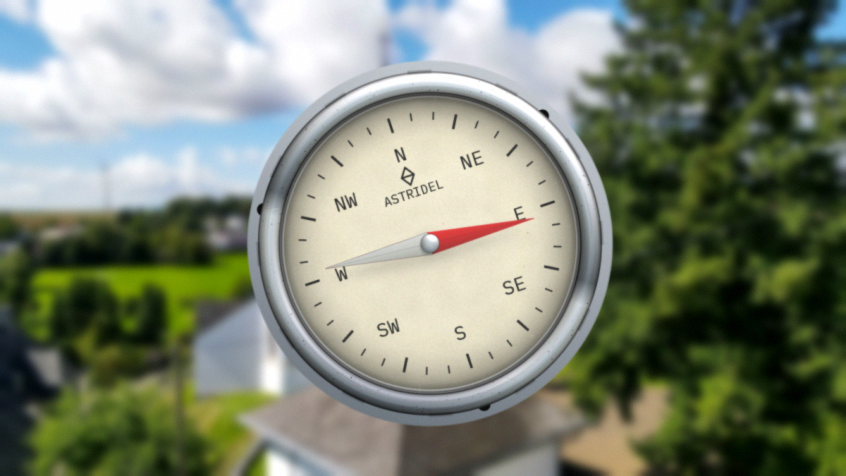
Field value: {"value": 95, "unit": "°"}
